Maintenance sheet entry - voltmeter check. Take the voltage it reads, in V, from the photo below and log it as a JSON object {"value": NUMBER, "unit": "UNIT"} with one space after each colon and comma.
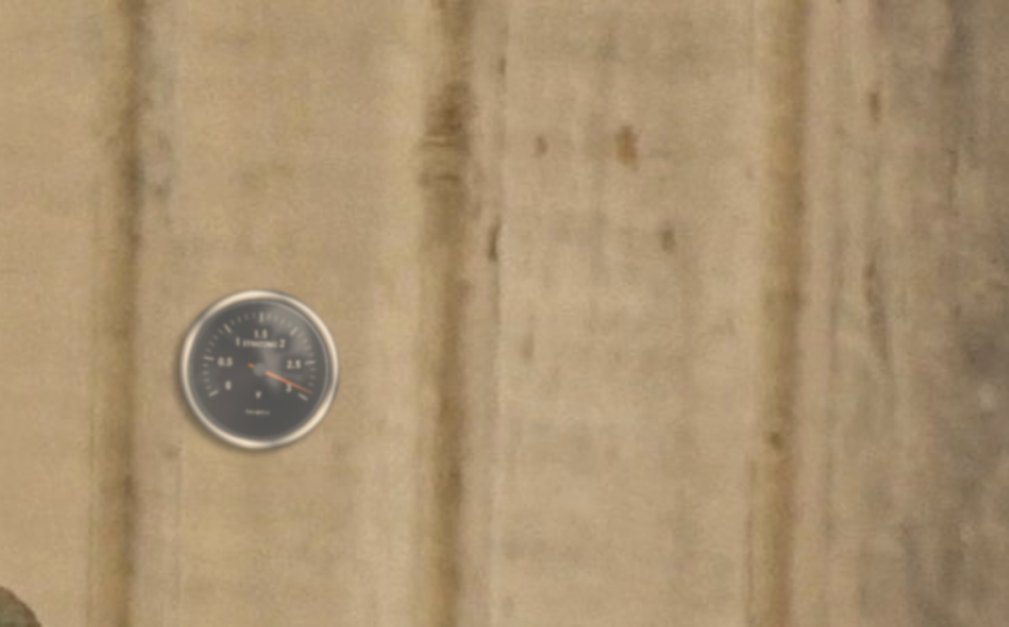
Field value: {"value": 2.9, "unit": "V"}
